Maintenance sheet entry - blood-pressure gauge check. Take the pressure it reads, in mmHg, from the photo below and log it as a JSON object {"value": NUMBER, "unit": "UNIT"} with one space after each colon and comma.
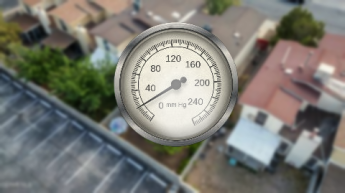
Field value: {"value": 20, "unit": "mmHg"}
